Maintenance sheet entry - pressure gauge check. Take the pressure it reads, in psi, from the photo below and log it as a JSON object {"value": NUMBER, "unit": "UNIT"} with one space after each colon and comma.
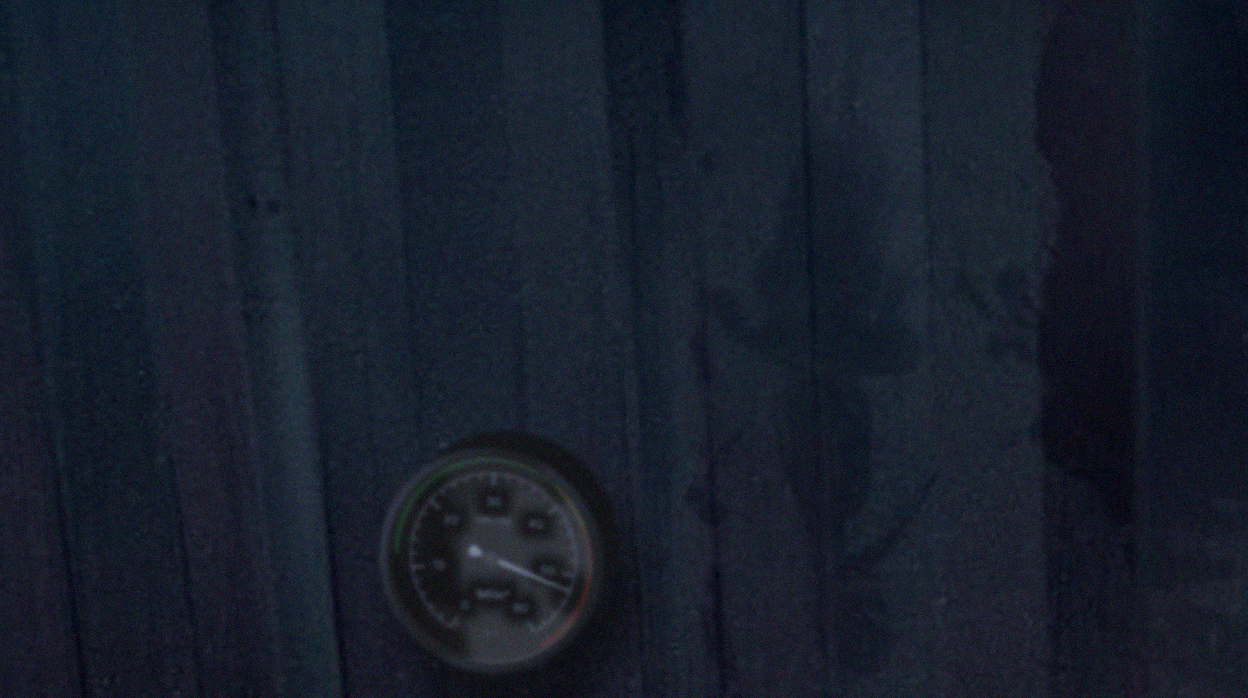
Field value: {"value": 52, "unit": "psi"}
